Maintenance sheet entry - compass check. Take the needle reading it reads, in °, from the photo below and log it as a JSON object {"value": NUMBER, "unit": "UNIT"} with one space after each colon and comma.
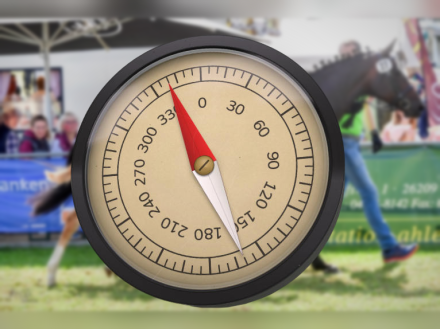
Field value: {"value": 340, "unit": "°"}
